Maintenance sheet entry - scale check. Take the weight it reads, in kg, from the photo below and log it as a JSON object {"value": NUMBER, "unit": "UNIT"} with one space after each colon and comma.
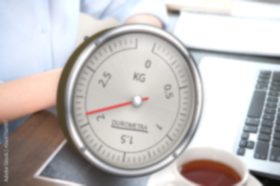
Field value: {"value": 2.1, "unit": "kg"}
